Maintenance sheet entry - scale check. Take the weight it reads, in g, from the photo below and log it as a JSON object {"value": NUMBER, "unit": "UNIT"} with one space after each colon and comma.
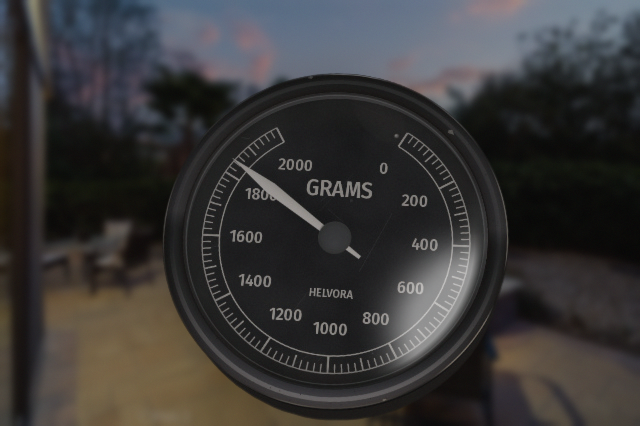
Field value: {"value": 1840, "unit": "g"}
